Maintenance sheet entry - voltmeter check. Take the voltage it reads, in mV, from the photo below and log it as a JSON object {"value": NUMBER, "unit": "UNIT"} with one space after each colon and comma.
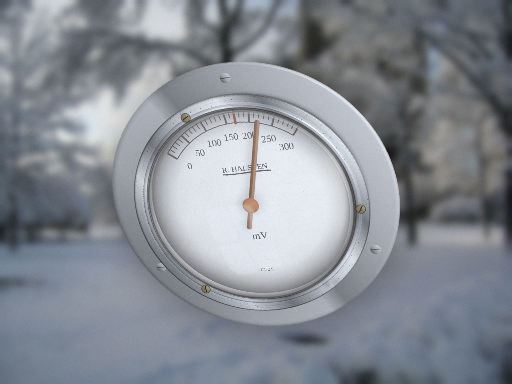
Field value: {"value": 220, "unit": "mV"}
